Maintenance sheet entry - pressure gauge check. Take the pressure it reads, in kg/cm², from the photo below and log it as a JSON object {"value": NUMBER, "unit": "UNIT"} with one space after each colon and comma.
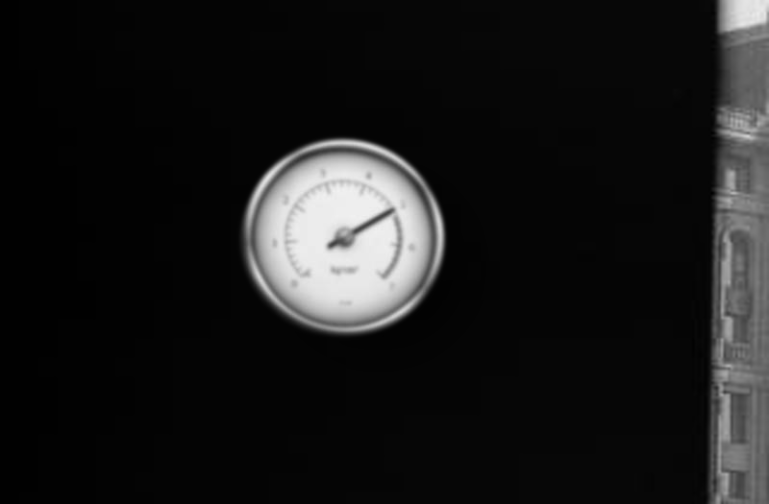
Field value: {"value": 5, "unit": "kg/cm²"}
